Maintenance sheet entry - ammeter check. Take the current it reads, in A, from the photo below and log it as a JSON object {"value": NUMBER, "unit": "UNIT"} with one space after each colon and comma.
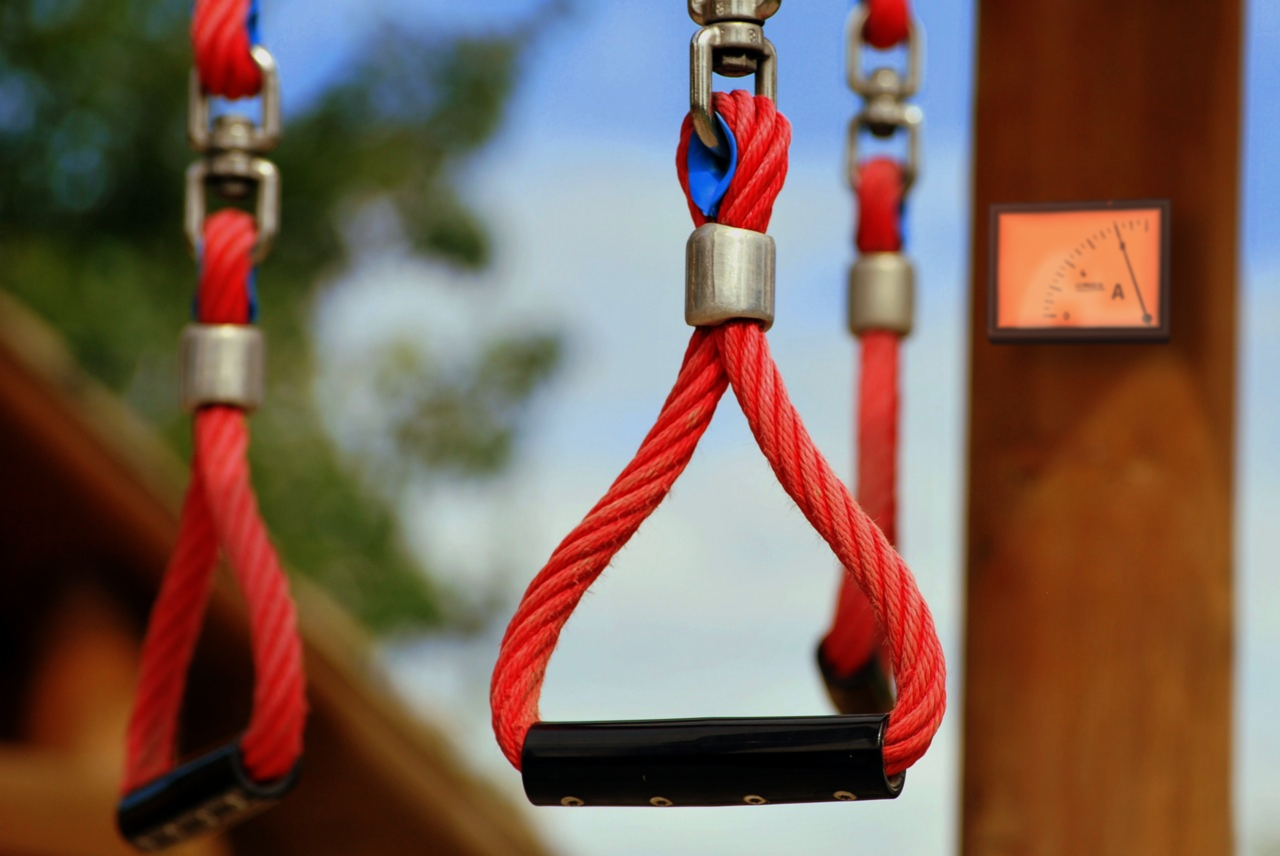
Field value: {"value": 8, "unit": "A"}
